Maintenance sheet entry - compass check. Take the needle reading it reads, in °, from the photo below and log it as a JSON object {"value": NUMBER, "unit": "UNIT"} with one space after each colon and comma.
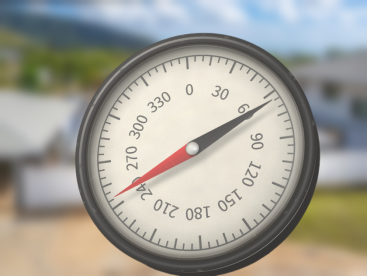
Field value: {"value": 245, "unit": "°"}
